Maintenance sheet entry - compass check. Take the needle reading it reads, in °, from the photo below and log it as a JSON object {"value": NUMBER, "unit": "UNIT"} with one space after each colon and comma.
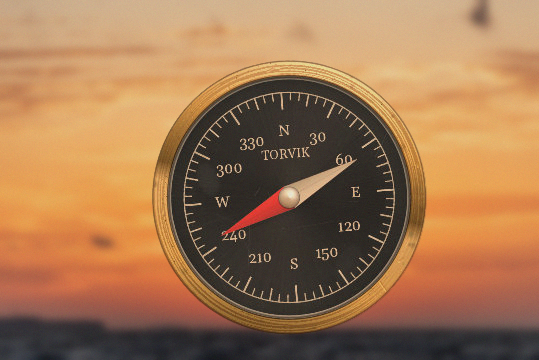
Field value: {"value": 245, "unit": "°"}
